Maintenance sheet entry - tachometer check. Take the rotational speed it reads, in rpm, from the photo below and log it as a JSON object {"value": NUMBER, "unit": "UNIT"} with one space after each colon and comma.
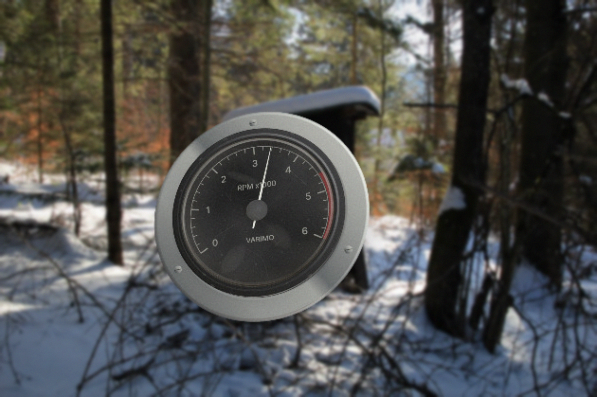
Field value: {"value": 3400, "unit": "rpm"}
